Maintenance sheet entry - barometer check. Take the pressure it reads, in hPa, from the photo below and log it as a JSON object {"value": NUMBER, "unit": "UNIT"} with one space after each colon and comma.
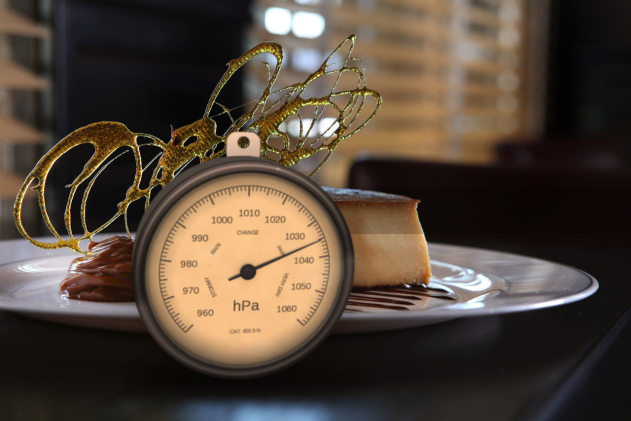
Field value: {"value": 1035, "unit": "hPa"}
